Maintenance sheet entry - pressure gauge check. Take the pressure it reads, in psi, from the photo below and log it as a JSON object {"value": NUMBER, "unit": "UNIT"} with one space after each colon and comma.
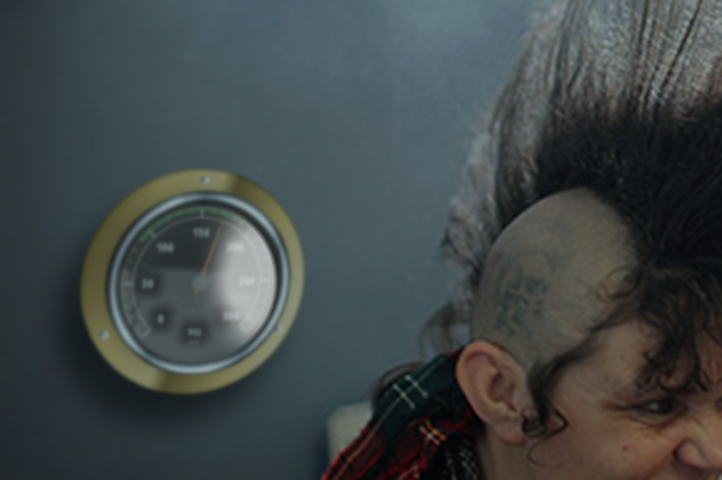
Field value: {"value": 170, "unit": "psi"}
